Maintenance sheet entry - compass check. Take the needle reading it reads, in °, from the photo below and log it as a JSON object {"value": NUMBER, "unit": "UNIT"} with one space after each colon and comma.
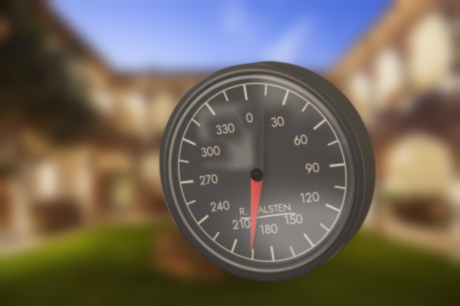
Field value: {"value": 195, "unit": "°"}
